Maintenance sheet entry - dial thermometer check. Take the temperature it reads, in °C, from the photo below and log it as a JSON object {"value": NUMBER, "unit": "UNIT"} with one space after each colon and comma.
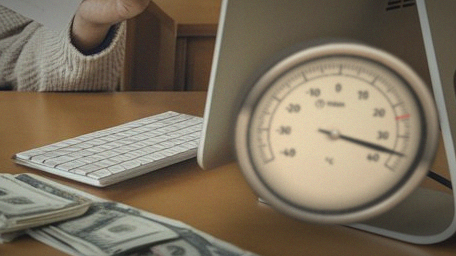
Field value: {"value": 35, "unit": "°C"}
